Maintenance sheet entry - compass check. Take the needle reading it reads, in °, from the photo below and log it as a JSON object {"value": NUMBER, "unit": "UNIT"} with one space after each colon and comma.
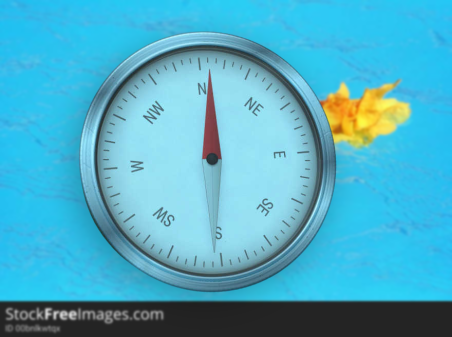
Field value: {"value": 5, "unit": "°"}
